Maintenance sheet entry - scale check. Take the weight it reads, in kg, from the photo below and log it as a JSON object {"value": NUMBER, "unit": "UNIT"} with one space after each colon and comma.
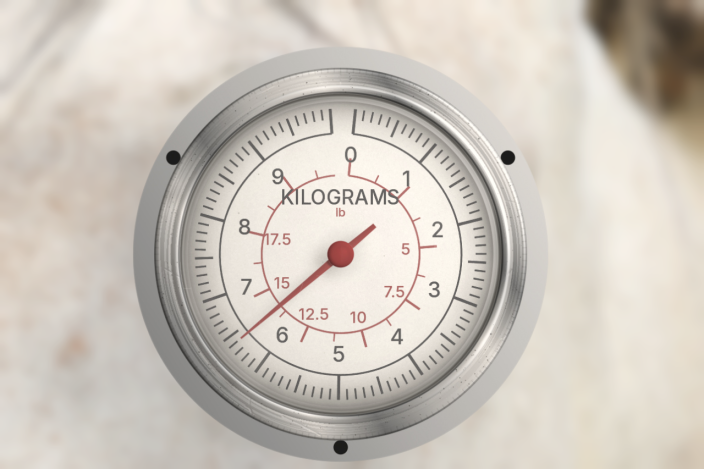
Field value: {"value": 6.4, "unit": "kg"}
